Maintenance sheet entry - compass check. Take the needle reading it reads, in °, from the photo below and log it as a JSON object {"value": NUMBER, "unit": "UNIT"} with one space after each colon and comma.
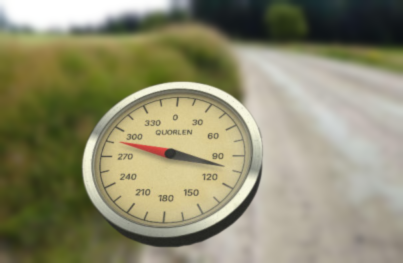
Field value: {"value": 285, "unit": "°"}
